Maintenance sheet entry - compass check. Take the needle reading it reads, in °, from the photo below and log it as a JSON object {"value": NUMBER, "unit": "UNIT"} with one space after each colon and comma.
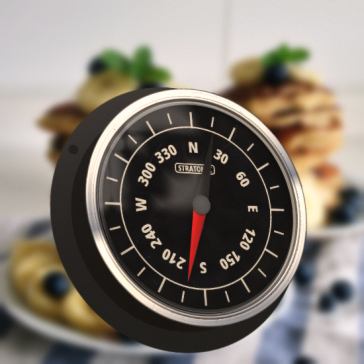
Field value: {"value": 195, "unit": "°"}
